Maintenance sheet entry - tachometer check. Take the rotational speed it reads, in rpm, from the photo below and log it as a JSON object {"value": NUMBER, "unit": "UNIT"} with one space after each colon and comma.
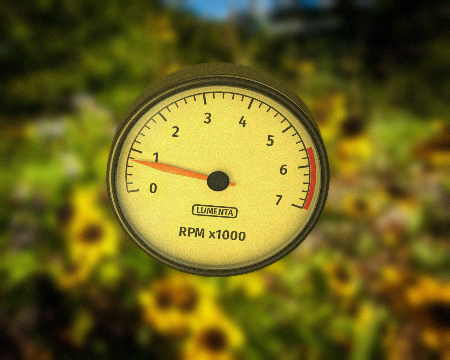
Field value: {"value": 800, "unit": "rpm"}
